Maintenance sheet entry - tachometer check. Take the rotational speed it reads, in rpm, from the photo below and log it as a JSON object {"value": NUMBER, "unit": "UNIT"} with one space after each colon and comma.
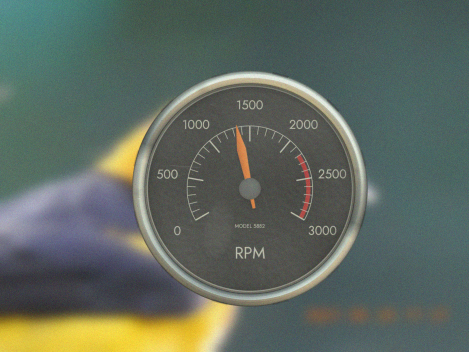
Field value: {"value": 1350, "unit": "rpm"}
